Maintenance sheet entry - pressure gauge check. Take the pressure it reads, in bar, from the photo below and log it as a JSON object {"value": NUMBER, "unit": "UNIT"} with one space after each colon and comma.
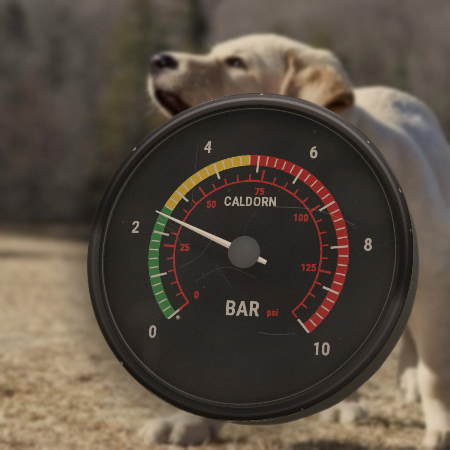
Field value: {"value": 2.4, "unit": "bar"}
